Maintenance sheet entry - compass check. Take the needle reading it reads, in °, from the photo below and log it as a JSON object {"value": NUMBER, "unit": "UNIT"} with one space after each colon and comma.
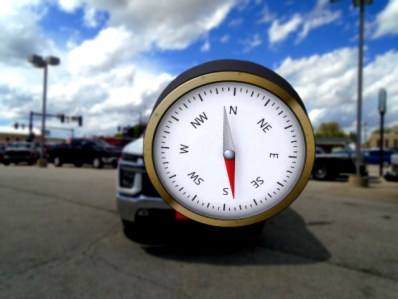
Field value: {"value": 170, "unit": "°"}
